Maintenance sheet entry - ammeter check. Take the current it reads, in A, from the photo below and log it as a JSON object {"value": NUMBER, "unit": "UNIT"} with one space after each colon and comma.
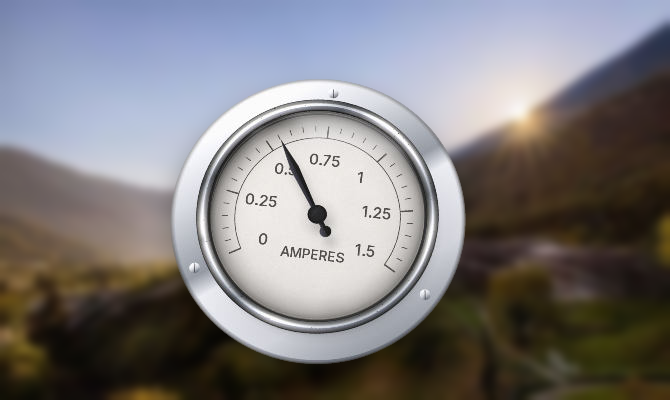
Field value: {"value": 0.55, "unit": "A"}
